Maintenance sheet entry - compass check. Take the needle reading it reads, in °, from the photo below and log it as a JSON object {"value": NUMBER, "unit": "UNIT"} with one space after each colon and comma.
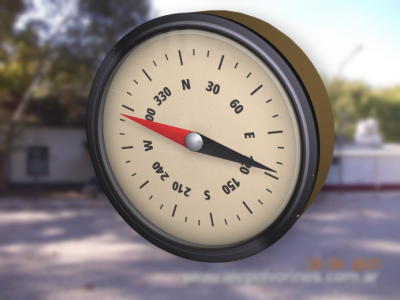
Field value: {"value": 295, "unit": "°"}
